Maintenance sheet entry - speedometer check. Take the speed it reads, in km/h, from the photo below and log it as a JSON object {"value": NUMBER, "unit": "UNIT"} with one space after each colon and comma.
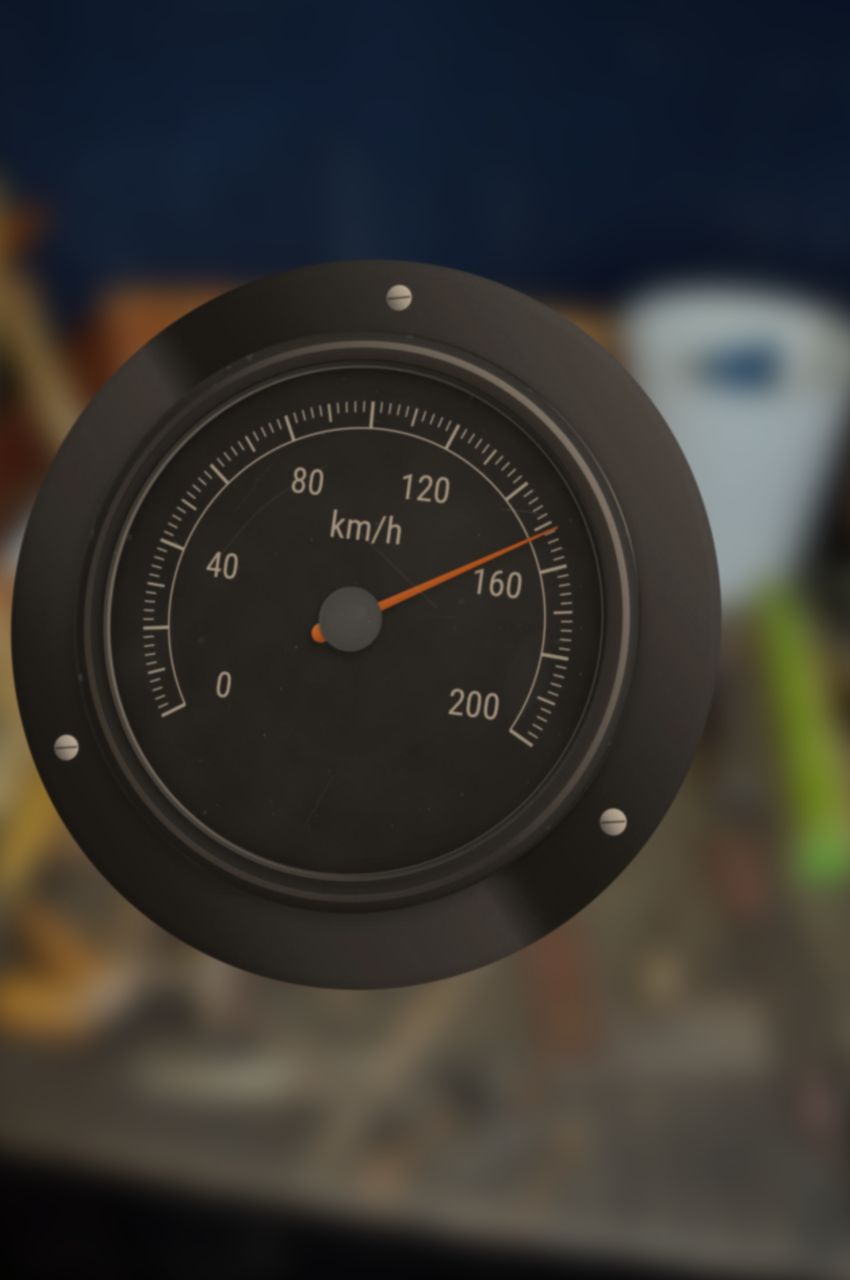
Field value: {"value": 152, "unit": "km/h"}
